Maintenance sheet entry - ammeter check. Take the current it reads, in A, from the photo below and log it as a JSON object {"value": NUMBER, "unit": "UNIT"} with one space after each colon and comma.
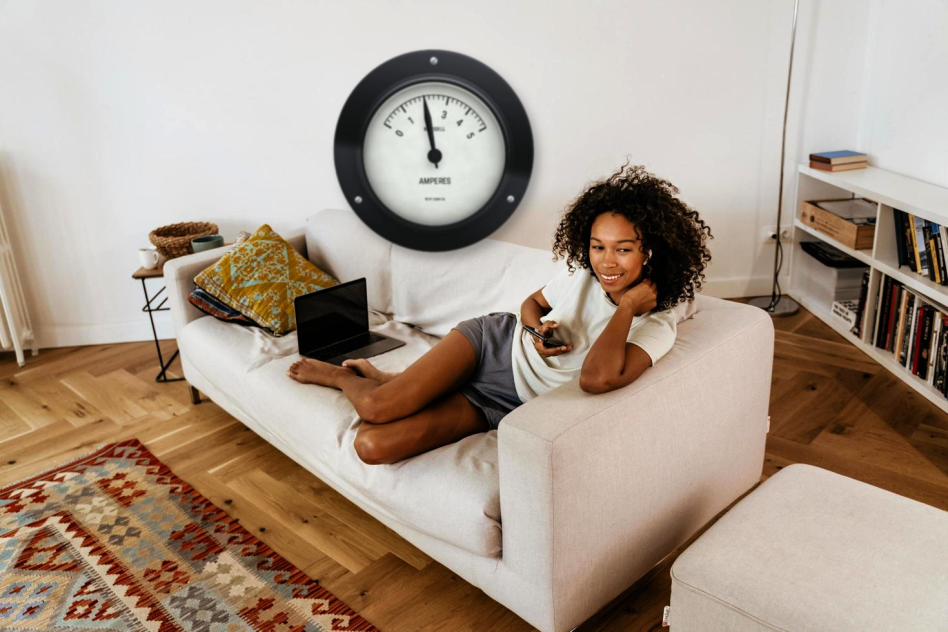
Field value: {"value": 2, "unit": "A"}
